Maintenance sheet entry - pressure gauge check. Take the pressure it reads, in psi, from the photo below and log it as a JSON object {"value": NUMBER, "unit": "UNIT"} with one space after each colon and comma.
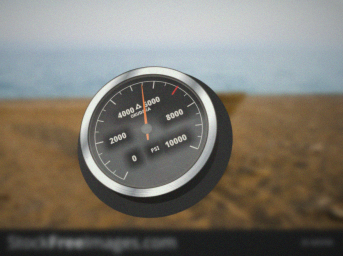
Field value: {"value": 5500, "unit": "psi"}
